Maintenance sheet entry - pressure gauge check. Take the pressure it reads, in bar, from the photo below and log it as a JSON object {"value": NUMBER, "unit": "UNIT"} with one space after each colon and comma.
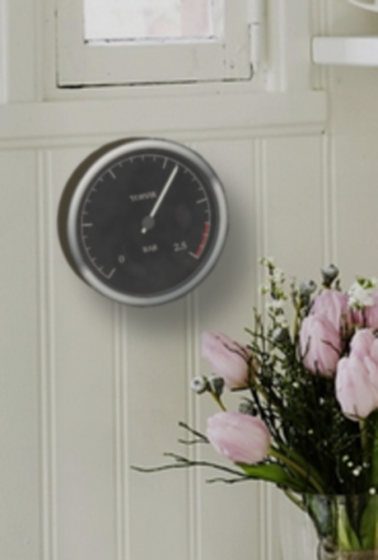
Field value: {"value": 1.6, "unit": "bar"}
